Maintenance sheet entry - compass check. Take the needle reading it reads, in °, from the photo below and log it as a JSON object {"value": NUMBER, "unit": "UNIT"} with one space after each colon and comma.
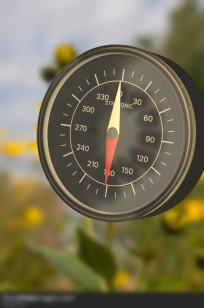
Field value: {"value": 180, "unit": "°"}
